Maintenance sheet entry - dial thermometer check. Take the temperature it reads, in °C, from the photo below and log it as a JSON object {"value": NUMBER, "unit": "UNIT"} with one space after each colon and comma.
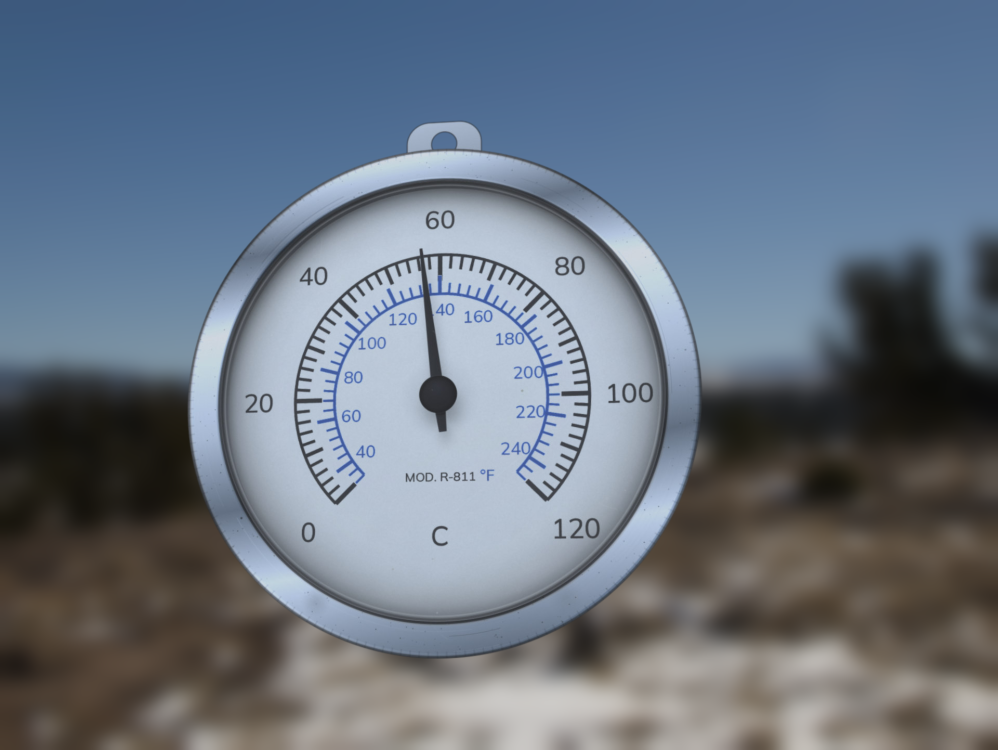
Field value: {"value": 57, "unit": "°C"}
